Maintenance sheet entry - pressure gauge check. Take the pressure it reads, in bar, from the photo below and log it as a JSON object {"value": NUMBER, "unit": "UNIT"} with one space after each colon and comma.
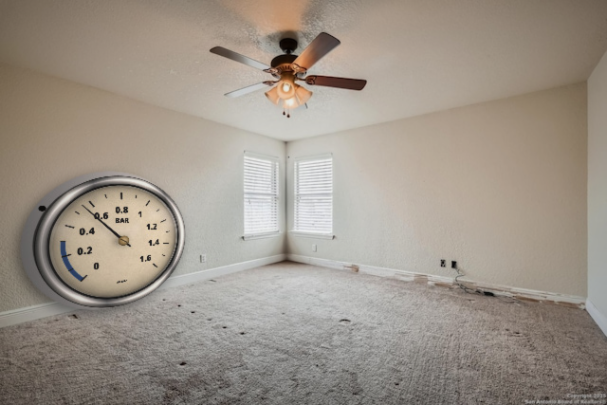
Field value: {"value": 0.55, "unit": "bar"}
